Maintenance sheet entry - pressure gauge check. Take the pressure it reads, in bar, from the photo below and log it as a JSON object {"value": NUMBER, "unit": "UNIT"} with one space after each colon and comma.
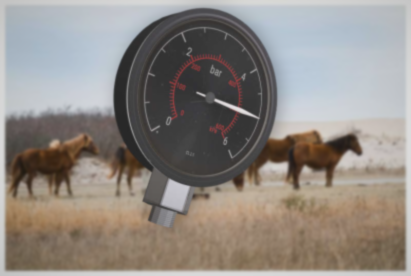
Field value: {"value": 5, "unit": "bar"}
